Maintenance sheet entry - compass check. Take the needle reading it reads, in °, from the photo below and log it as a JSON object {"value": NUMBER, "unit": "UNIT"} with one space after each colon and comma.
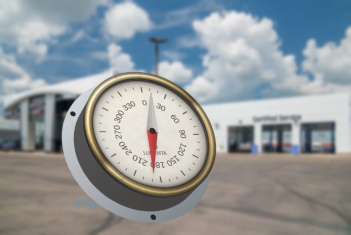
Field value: {"value": 190, "unit": "°"}
